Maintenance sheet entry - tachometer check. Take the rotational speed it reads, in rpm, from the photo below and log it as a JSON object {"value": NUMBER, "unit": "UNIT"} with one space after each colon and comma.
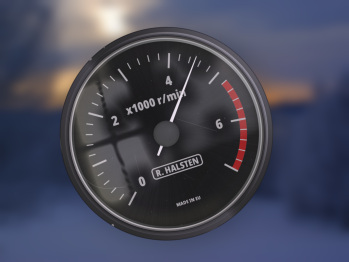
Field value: {"value": 4500, "unit": "rpm"}
